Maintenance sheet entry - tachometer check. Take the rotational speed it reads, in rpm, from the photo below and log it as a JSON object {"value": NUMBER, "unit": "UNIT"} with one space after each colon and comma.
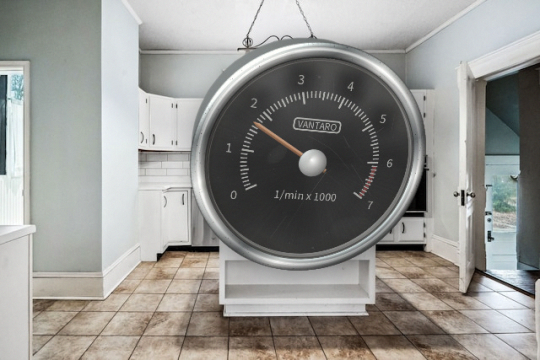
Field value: {"value": 1700, "unit": "rpm"}
